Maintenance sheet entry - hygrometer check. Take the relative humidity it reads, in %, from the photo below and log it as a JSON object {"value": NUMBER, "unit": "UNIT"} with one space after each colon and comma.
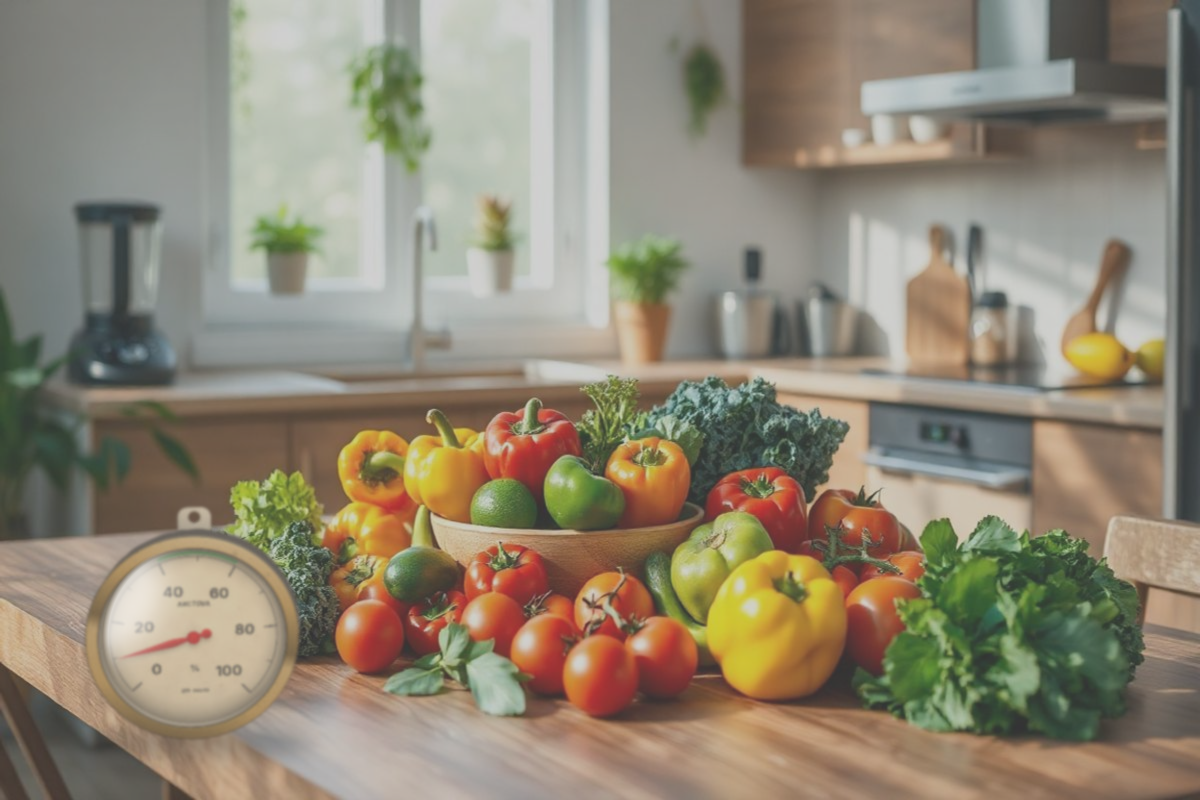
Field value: {"value": 10, "unit": "%"}
